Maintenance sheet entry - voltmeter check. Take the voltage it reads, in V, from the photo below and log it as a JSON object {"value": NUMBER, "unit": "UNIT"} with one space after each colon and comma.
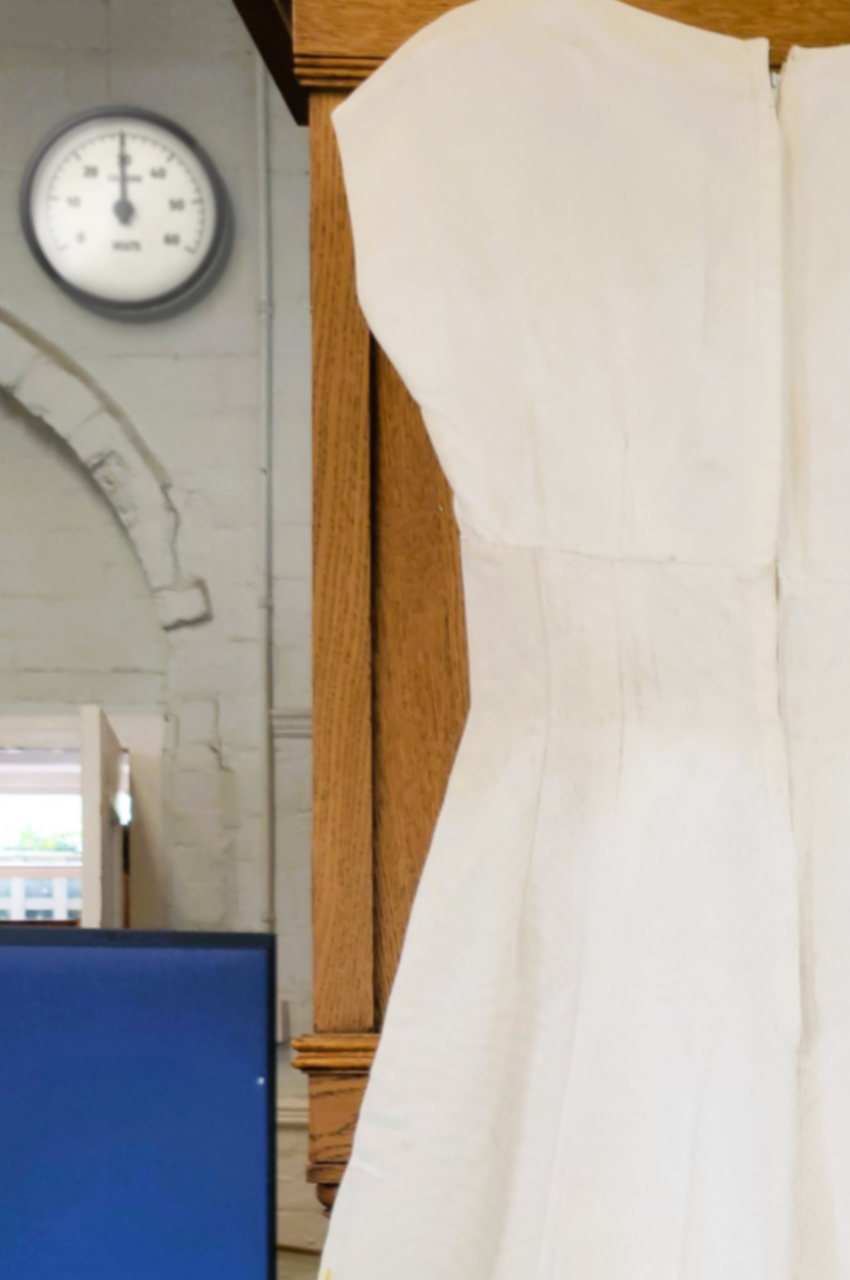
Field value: {"value": 30, "unit": "V"}
